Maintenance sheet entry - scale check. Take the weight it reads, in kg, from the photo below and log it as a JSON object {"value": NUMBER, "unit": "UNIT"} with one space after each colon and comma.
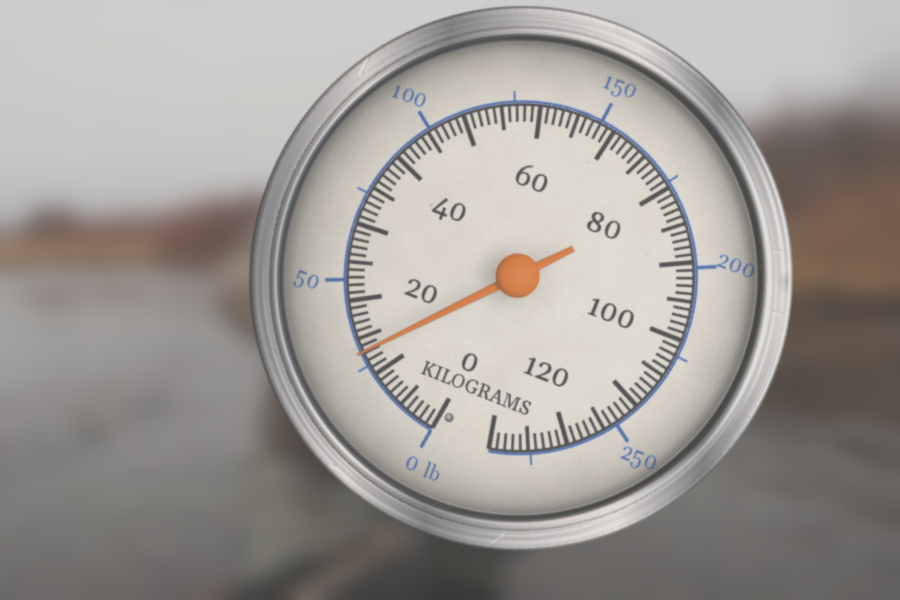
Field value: {"value": 13, "unit": "kg"}
